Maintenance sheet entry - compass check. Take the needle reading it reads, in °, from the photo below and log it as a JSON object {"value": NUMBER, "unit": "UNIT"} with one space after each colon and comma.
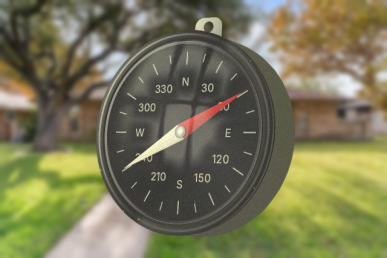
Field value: {"value": 60, "unit": "°"}
